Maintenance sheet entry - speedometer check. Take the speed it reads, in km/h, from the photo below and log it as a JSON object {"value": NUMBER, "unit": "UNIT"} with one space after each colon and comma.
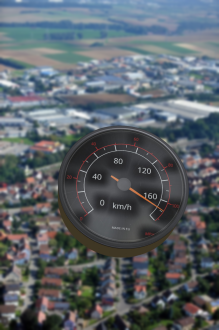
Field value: {"value": 170, "unit": "km/h"}
